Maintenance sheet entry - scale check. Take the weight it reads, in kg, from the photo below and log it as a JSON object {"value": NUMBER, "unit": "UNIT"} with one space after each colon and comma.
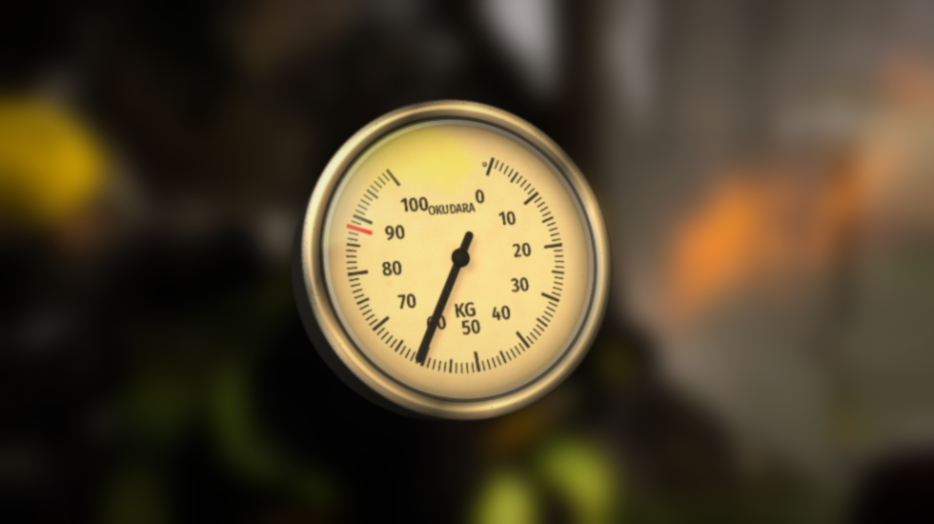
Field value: {"value": 61, "unit": "kg"}
